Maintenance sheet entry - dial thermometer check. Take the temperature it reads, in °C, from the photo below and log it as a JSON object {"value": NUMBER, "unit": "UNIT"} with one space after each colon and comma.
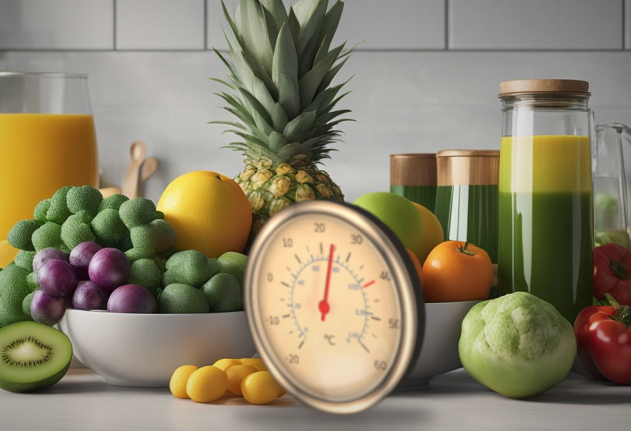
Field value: {"value": 25, "unit": "°C"}
